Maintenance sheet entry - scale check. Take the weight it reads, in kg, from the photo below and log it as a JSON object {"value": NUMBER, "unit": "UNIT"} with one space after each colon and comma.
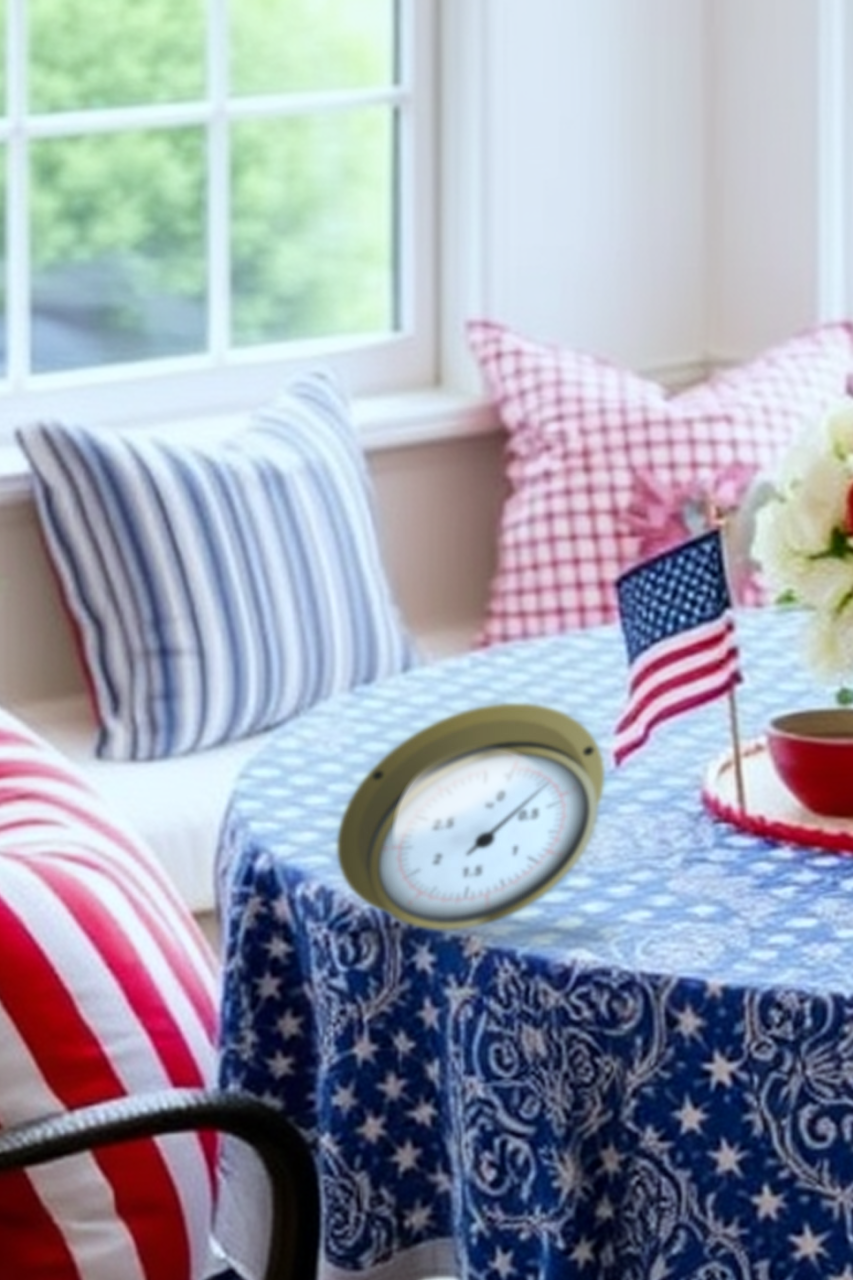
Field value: {"value": 0.25, "unit": "kg"}
